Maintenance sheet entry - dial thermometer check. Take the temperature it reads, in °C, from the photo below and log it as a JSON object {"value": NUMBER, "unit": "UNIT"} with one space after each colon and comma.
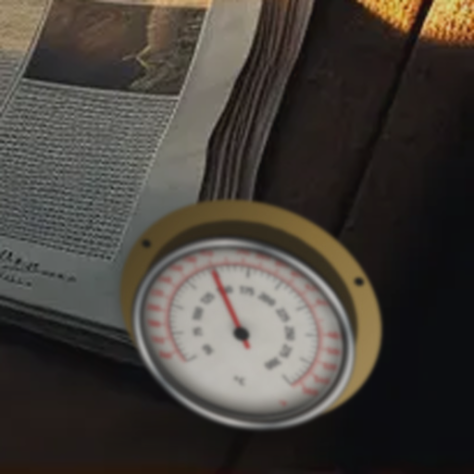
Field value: {"value": 150, "unit": "°C"}
